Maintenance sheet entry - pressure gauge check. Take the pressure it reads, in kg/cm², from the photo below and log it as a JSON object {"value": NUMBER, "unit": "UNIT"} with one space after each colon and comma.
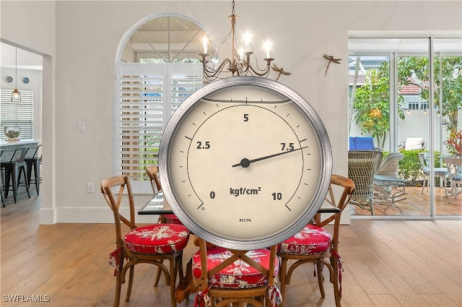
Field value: {"value": 7.75, "unit": "kg/cm²"}
